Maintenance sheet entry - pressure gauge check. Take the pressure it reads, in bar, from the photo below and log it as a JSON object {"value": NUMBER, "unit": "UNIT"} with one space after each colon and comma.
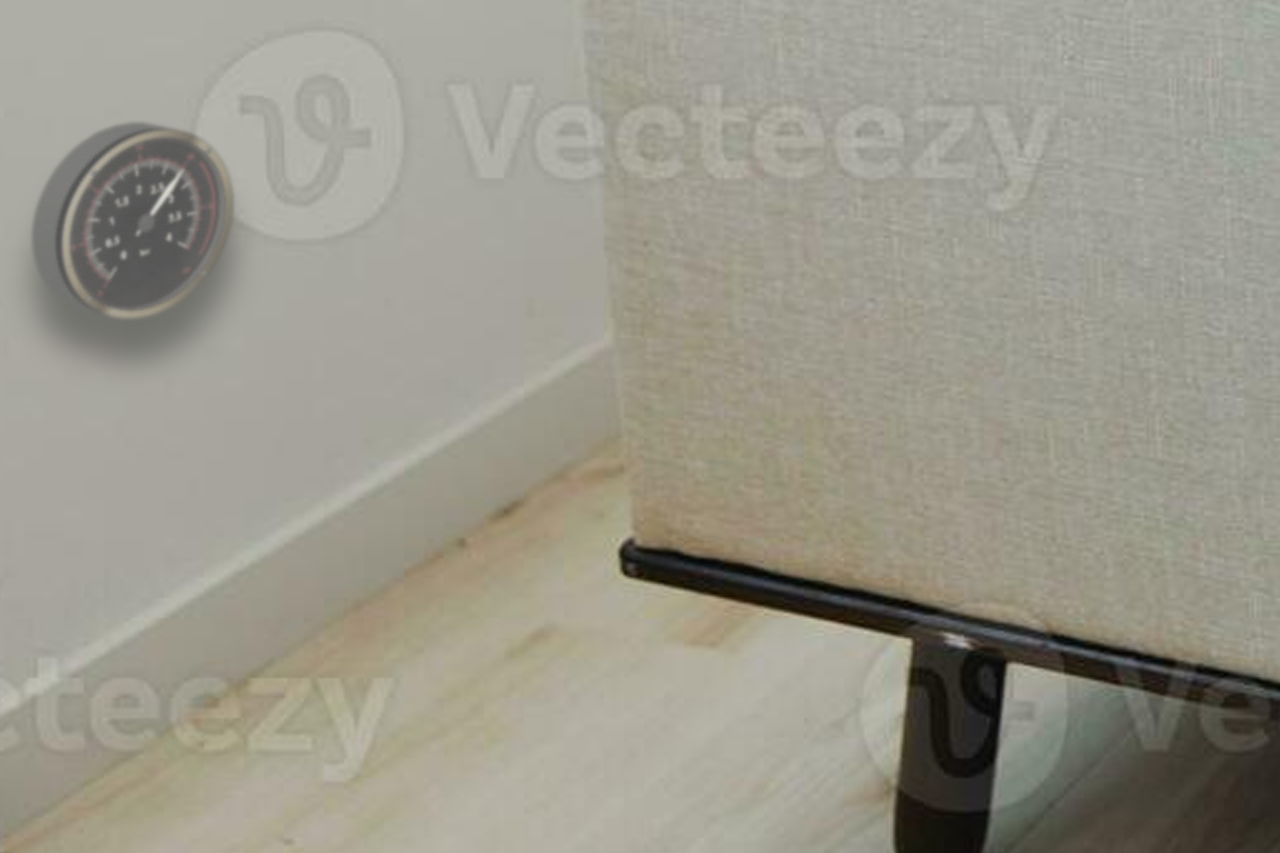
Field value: {"value": 2.75, "unit": "bar"}
